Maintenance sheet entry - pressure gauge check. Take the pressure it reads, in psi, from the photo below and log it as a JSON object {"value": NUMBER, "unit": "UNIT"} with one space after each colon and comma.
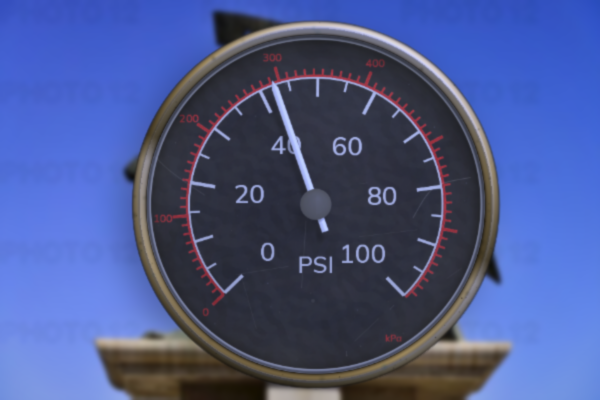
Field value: {"value": 42.5, "unit": "psi"}
